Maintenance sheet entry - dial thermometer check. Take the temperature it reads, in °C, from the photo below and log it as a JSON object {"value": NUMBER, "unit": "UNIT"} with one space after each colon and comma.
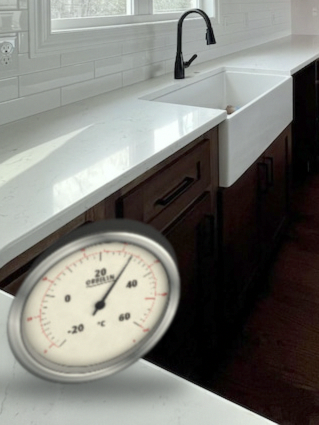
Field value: {"value": 30, "unit": "°C"}
